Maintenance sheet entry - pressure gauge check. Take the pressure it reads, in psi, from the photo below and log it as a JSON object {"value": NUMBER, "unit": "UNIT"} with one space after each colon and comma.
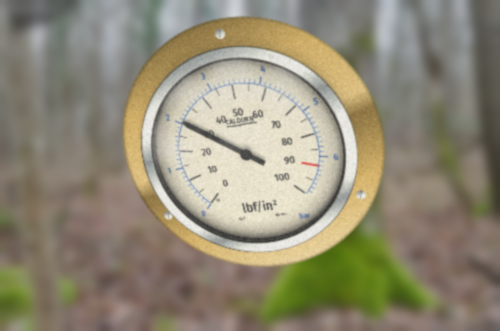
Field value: {"value": 30, "unit": "psi"}
